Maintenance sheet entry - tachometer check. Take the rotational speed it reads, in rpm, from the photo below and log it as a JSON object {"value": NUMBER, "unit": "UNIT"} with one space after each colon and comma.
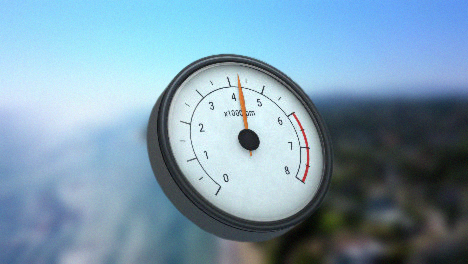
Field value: {"value": 4250, "unit": "rpm"}
